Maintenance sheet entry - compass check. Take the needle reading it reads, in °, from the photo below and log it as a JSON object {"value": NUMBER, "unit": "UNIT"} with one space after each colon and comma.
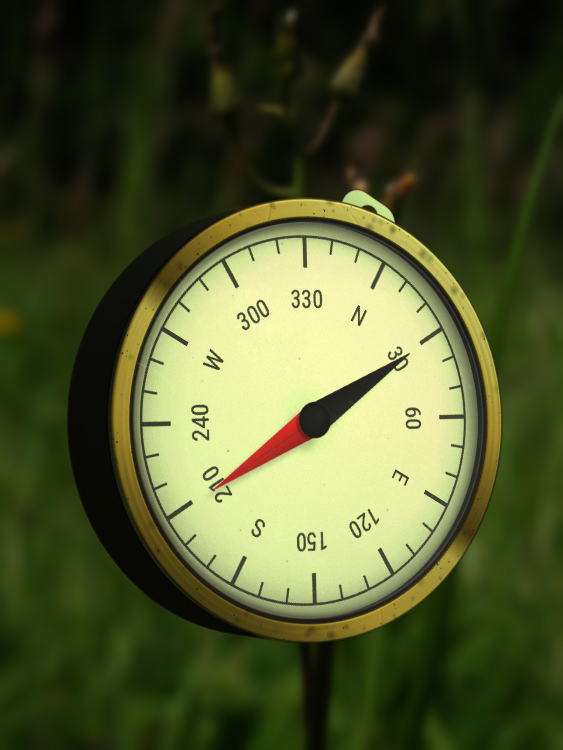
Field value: {"value": 210, "unit": "°"}
